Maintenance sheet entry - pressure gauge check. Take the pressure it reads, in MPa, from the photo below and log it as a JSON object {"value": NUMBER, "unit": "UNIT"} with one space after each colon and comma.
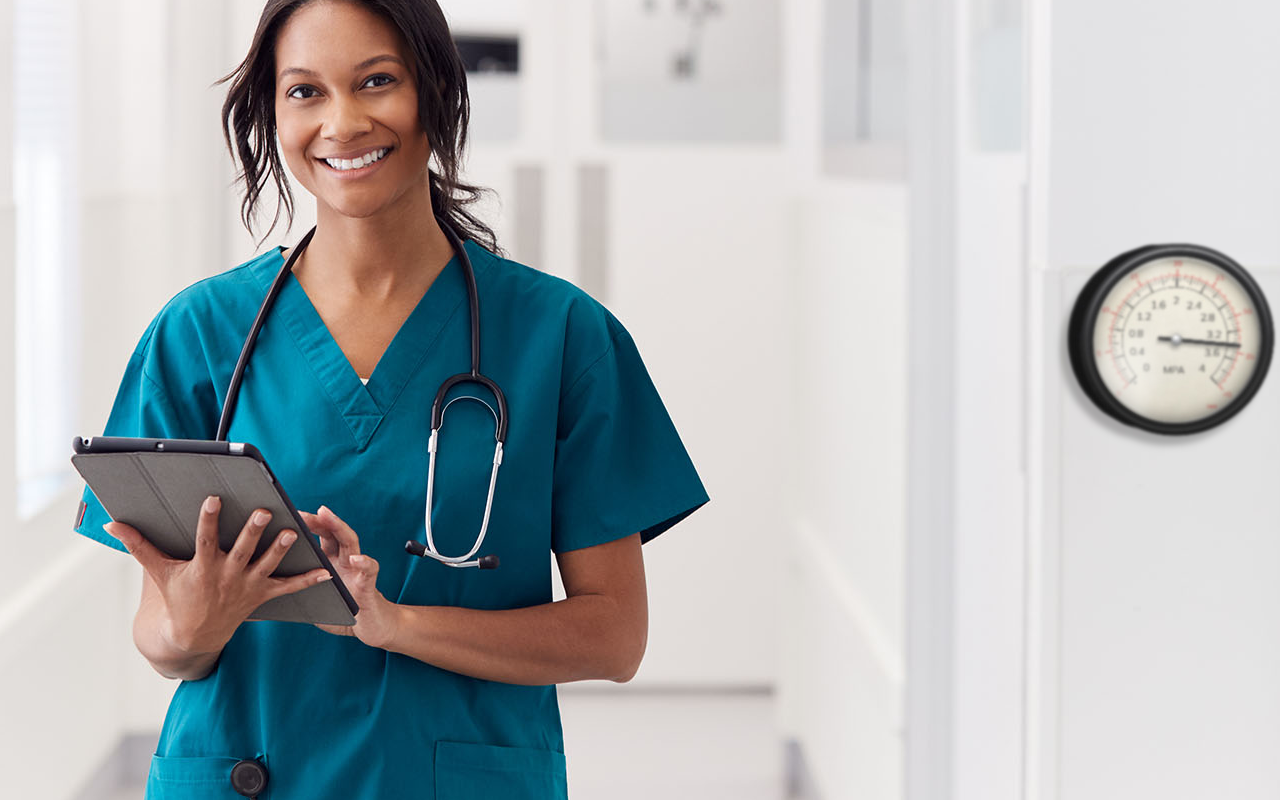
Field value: {"value": 3.4, "unit": "MPa"}
